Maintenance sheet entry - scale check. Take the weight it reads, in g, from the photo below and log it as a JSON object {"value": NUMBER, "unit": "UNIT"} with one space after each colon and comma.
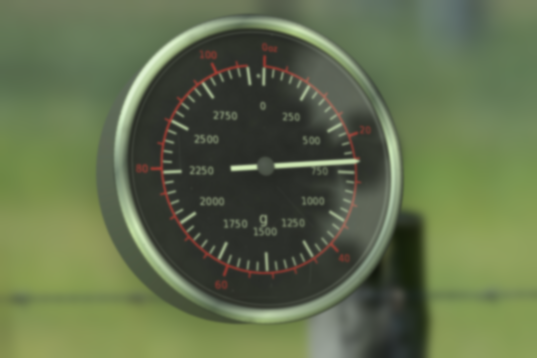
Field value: {"value": 700, "unit": "g"}
